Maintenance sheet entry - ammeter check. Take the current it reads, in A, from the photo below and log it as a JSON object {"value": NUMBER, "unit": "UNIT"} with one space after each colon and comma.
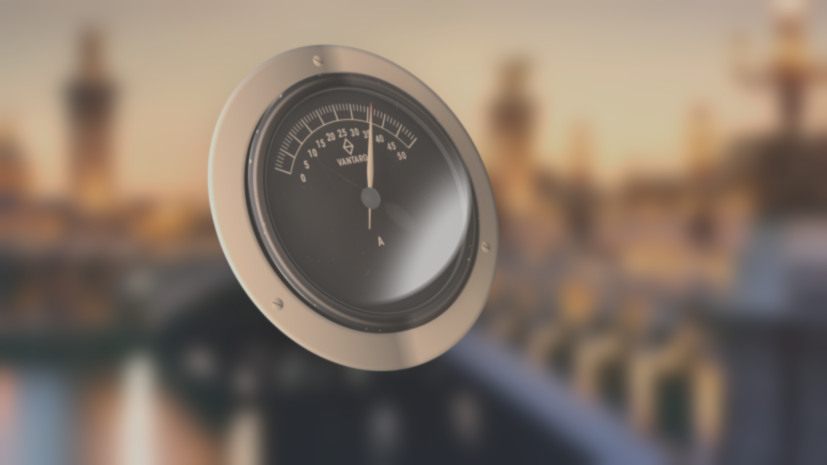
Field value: {"value": 35, "unit": "A"}
